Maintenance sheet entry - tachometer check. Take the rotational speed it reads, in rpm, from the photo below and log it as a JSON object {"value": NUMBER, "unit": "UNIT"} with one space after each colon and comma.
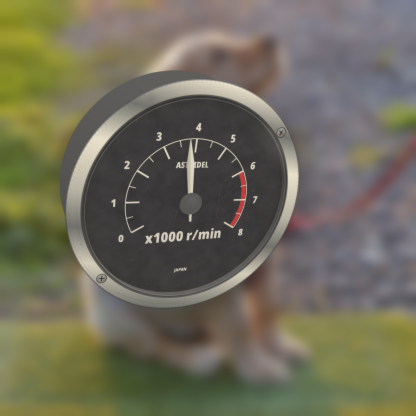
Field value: {"value": 3750, "unit": "rpm"}
